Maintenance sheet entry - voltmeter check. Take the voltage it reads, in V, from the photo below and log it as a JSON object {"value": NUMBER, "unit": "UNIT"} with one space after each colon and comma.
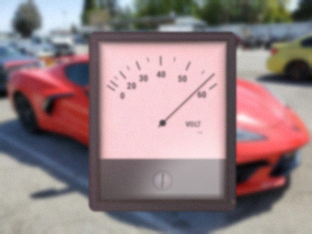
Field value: {"value": 57.5, "unit": "V"}
